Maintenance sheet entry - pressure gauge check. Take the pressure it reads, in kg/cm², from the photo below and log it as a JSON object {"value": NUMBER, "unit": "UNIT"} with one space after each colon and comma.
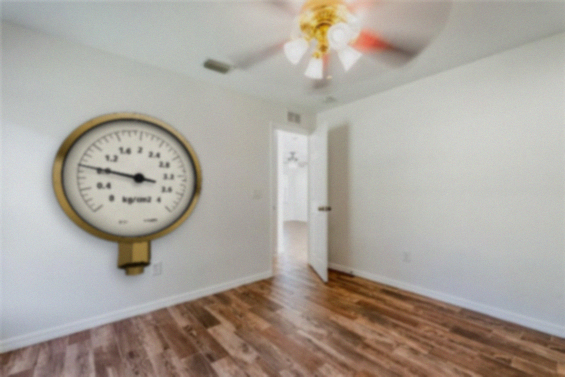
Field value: {"value": 0.8, "unit": "kg/cm²"}
